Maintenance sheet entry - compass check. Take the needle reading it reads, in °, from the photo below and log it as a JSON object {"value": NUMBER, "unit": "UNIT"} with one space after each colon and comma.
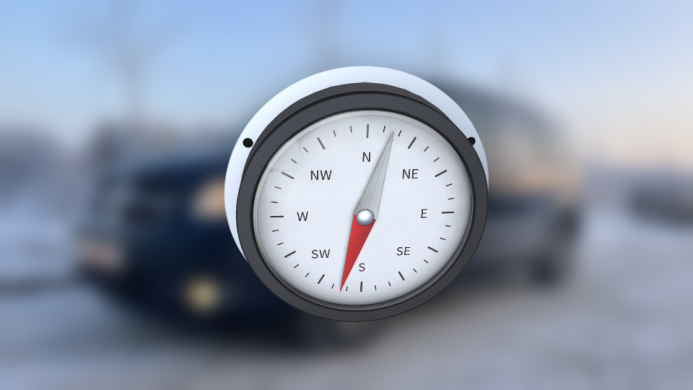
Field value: {"value": 195, "unit": "°"}
